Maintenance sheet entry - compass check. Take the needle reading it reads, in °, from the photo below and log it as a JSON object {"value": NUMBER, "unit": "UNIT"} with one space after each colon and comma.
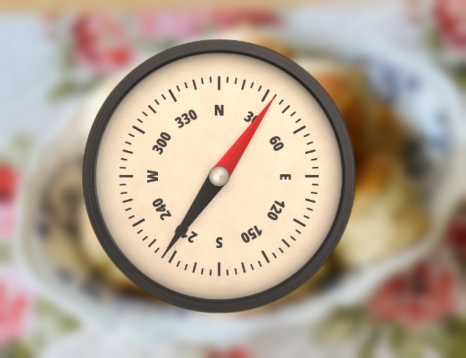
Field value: {"value": 35, "unit": "°"}
